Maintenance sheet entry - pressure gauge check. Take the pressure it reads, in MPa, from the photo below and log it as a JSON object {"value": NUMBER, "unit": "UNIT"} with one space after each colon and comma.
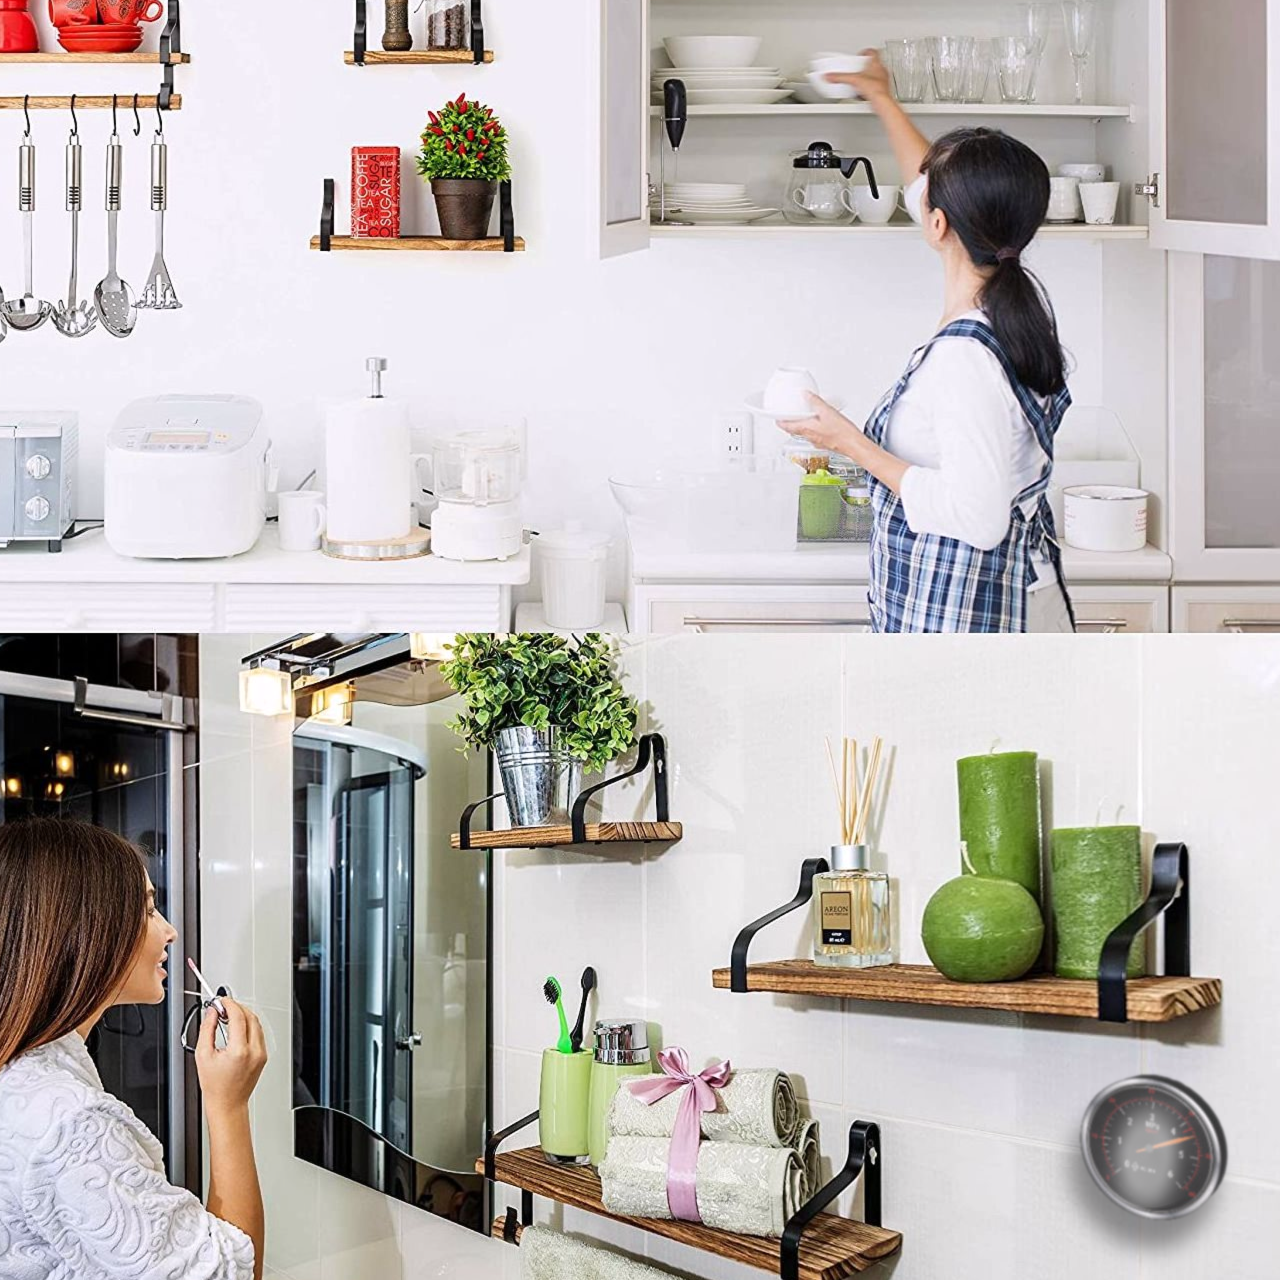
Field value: {"value": 4.4, "unit": "MPa"}
